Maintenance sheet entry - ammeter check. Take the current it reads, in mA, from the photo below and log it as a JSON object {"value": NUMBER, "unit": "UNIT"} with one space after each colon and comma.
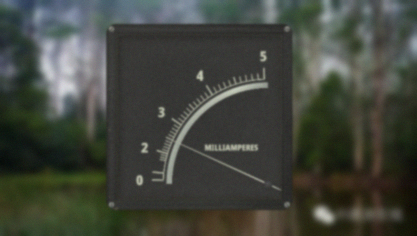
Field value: {"value": 2.5, "unit": "mA"}
